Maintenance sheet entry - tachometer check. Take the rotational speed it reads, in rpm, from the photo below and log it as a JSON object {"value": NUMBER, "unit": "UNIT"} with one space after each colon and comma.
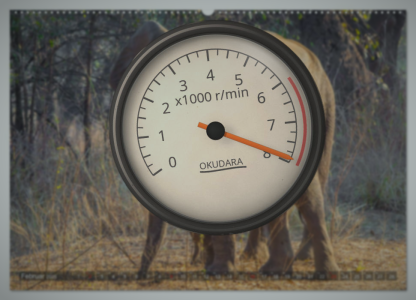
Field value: {"value": 7875, "unit": "rpm"}
